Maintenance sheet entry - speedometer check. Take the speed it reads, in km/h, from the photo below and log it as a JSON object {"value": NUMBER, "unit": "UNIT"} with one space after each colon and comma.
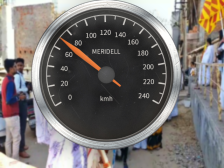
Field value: {"value": 70, "unit": "km/h"}
